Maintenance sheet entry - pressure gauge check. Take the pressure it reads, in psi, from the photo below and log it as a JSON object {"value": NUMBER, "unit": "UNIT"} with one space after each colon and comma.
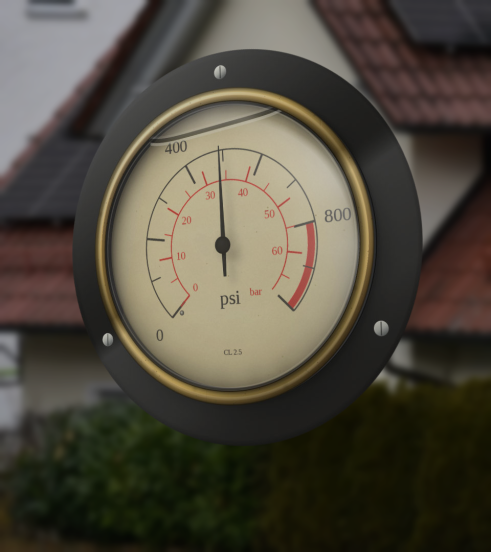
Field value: {"value": 500, "unit": "psi"}
